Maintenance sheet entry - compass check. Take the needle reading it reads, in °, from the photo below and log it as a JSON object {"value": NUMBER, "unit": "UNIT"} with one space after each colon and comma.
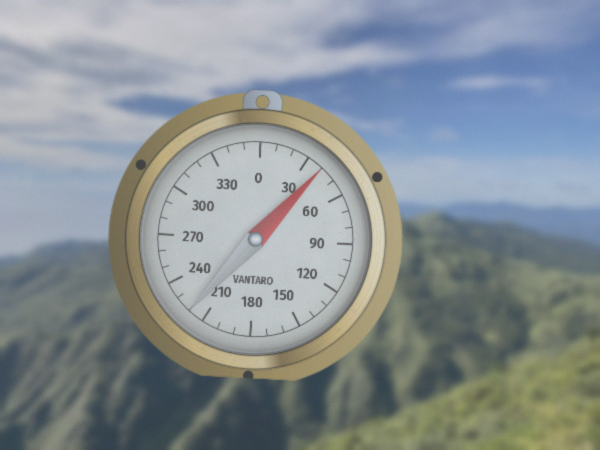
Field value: {"value": 40, "unit": "°"}
